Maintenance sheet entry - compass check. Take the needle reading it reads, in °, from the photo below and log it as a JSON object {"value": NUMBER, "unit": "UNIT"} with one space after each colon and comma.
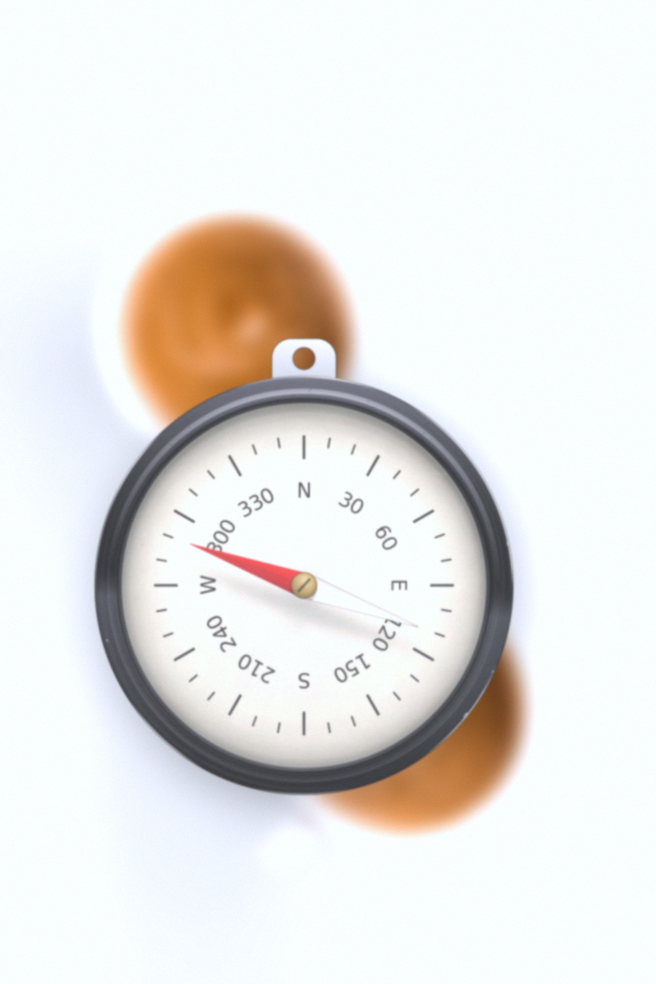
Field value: {"value": 290, "unit": "°"}
